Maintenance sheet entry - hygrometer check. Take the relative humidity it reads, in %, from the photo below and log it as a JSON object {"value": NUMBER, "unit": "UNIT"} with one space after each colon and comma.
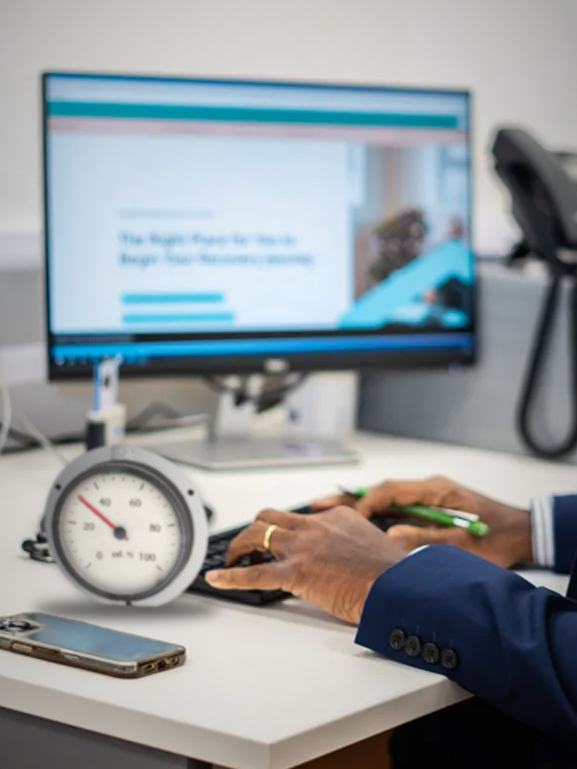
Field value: {"value": 32, "unit": "%"}
